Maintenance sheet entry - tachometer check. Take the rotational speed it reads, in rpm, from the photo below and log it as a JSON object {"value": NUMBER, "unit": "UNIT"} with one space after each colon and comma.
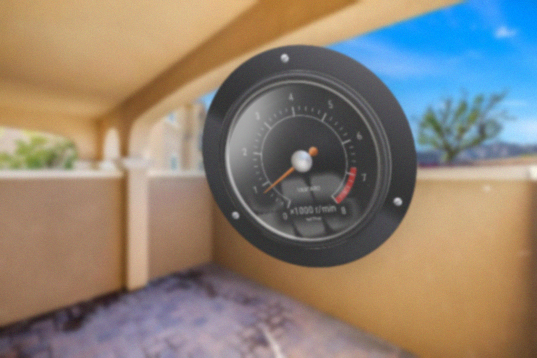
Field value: {"value": 800, "unit": "rpm"}
